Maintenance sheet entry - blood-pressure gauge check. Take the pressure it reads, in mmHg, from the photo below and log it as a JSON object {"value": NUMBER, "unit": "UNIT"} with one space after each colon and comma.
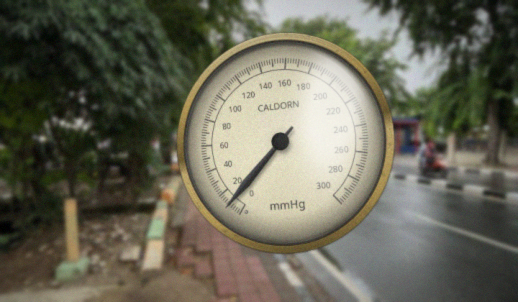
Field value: {"value": 10, "unit": "mmHg"}
